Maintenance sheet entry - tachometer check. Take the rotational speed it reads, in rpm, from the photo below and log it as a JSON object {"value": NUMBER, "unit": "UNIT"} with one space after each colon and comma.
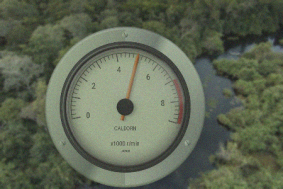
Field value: {"value": 5000, "unit": "rpm"}
